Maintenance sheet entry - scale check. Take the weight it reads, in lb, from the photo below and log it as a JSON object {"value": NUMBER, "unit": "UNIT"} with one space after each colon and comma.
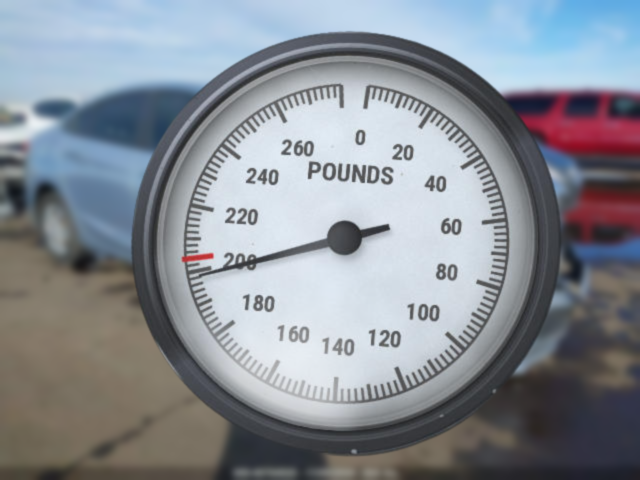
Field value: {"value": 198, "unit": "lb"}
